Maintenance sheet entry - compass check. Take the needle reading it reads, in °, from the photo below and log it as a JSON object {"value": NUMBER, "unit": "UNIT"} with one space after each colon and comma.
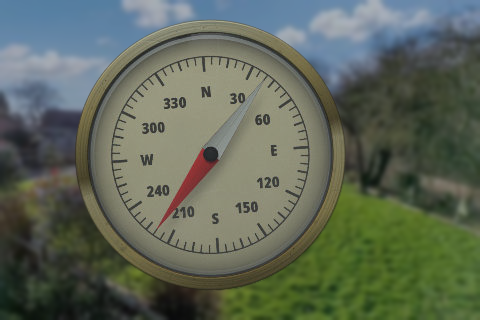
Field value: {"value": 220, "unit": "°"}
